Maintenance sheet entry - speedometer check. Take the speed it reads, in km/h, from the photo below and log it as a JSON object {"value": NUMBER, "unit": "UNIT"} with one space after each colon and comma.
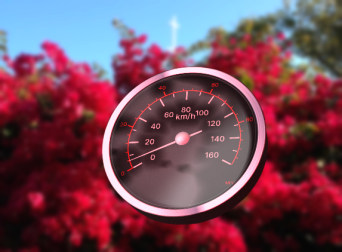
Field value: {"value": 5, "unit": "km/h"}
